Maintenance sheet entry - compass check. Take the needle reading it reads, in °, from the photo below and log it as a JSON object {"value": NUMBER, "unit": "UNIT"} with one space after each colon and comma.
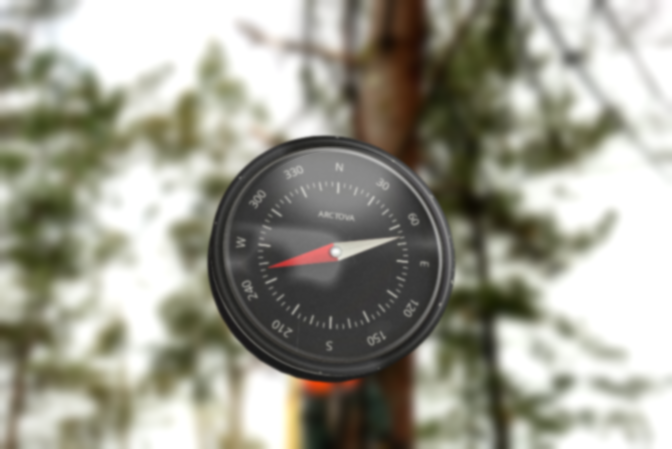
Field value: {"value": 250, "unit": "°"}
